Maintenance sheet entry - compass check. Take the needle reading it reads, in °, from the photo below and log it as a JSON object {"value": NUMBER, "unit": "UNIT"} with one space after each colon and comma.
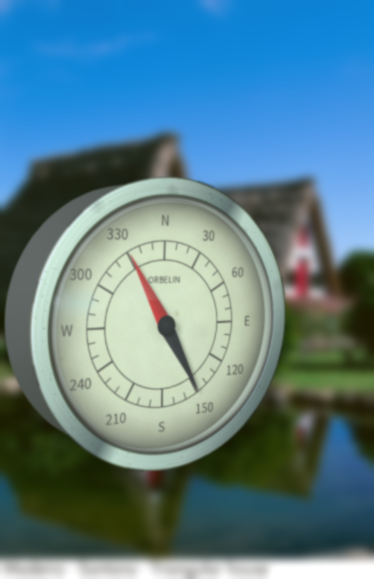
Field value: {"value": 330, "unit": "°"}
